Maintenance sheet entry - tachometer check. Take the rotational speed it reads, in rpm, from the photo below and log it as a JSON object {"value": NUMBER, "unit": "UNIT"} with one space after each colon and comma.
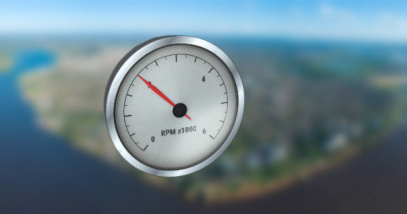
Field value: {"value": 2000, "unit": "rpm"}
